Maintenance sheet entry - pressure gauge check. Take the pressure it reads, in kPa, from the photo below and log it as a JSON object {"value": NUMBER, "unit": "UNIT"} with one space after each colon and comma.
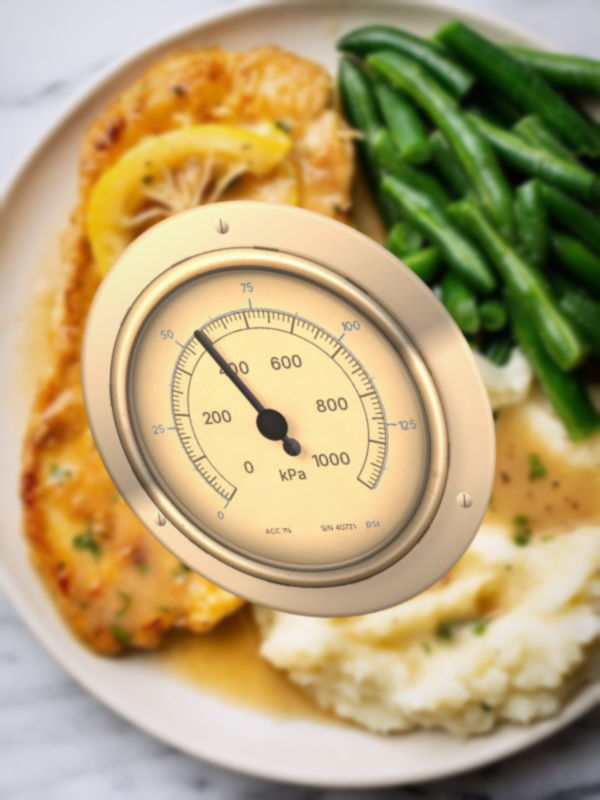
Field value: {"value": 400, "unit": "kPa"}
